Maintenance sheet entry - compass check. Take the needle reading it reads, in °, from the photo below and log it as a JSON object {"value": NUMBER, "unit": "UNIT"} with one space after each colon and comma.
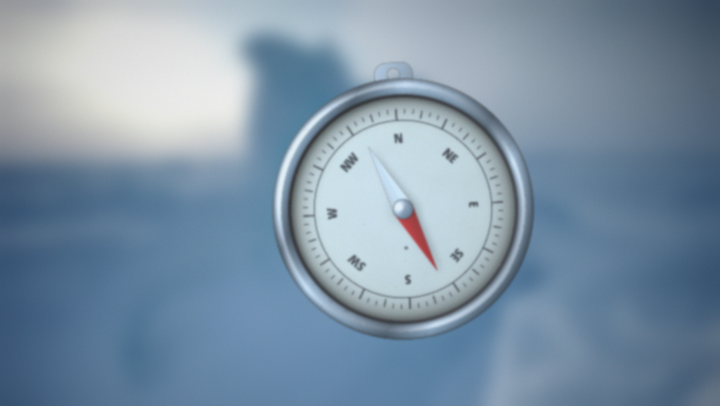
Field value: {"value": 155, "unit": "°"}
